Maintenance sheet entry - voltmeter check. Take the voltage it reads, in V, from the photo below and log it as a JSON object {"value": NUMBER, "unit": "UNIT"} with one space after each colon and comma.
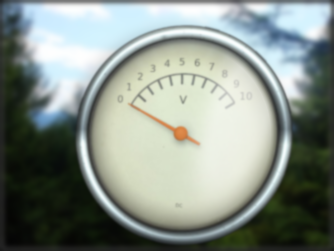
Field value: {"value": 0, "unit": "V"}
